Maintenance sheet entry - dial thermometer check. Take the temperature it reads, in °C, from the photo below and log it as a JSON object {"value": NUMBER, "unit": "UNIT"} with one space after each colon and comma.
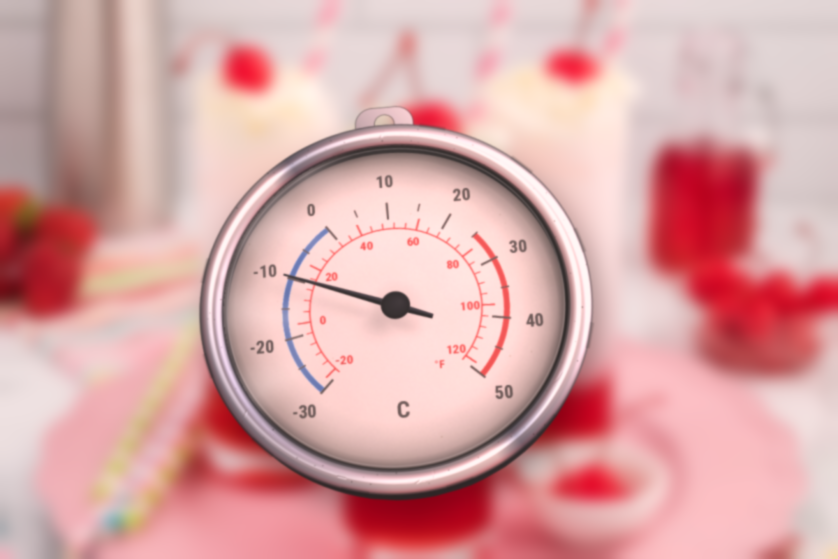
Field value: {"value": -10, "unit": "°C"}
